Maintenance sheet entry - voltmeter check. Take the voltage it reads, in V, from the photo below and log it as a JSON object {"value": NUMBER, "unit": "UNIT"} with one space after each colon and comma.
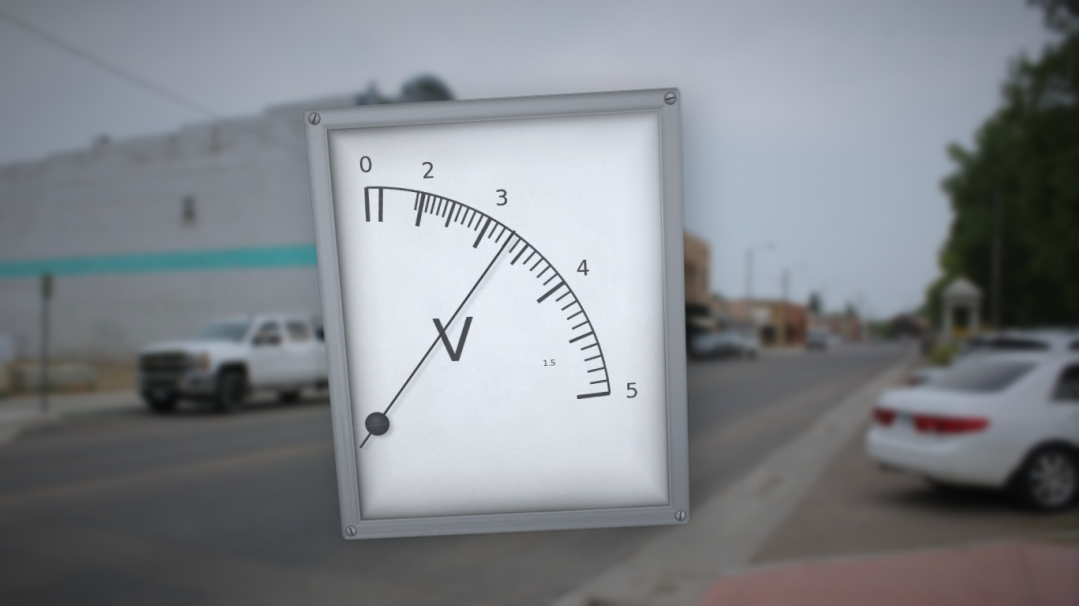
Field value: {"value": 3.3, "unit": "V"}
